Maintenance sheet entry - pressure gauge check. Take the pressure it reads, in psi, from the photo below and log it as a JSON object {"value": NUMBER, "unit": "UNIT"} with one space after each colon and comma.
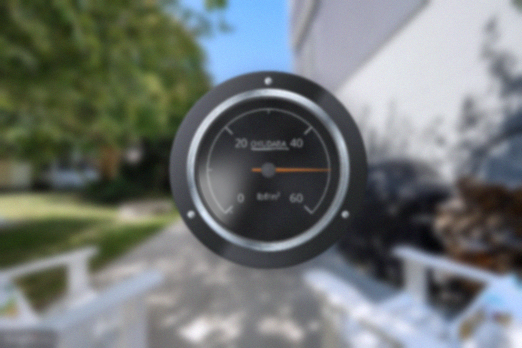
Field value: {"value": 50, "unit": "psi"}
